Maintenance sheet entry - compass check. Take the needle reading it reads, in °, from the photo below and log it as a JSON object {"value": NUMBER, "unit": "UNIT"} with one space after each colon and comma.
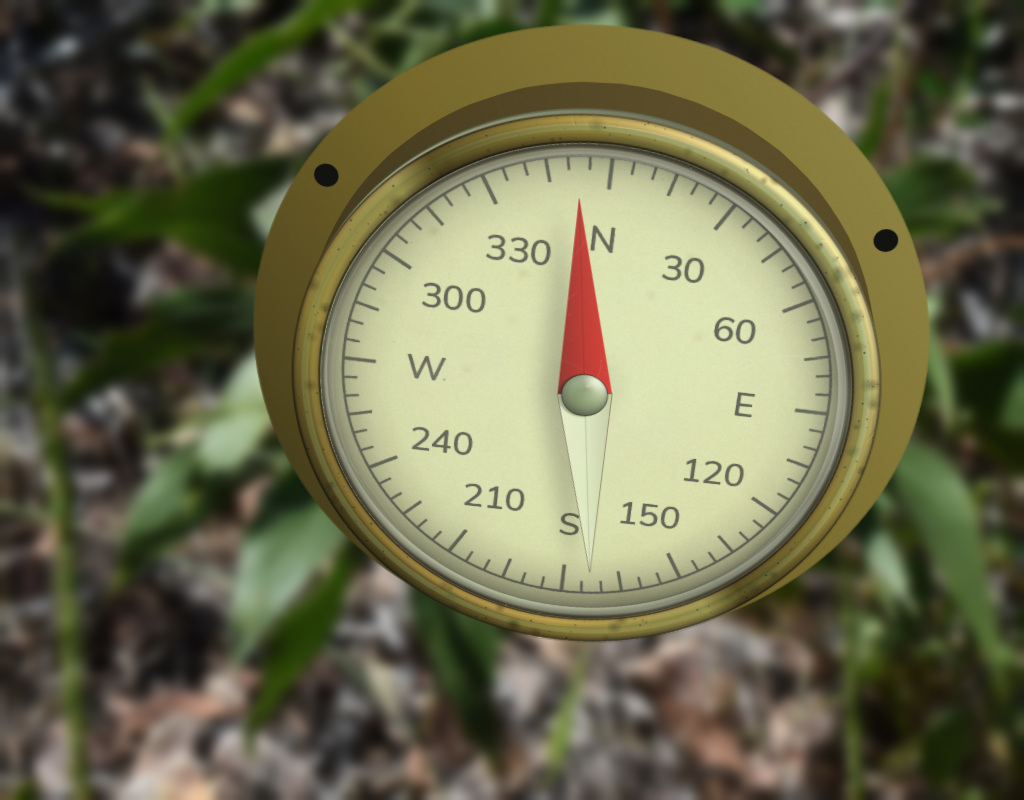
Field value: {"value": 352.5, "unit": "°"}
